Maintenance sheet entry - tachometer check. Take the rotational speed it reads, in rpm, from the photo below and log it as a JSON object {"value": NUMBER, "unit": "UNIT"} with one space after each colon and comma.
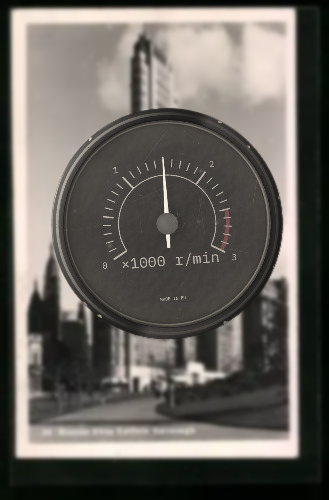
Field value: {"value": 1500, "unit": "rpm"}
